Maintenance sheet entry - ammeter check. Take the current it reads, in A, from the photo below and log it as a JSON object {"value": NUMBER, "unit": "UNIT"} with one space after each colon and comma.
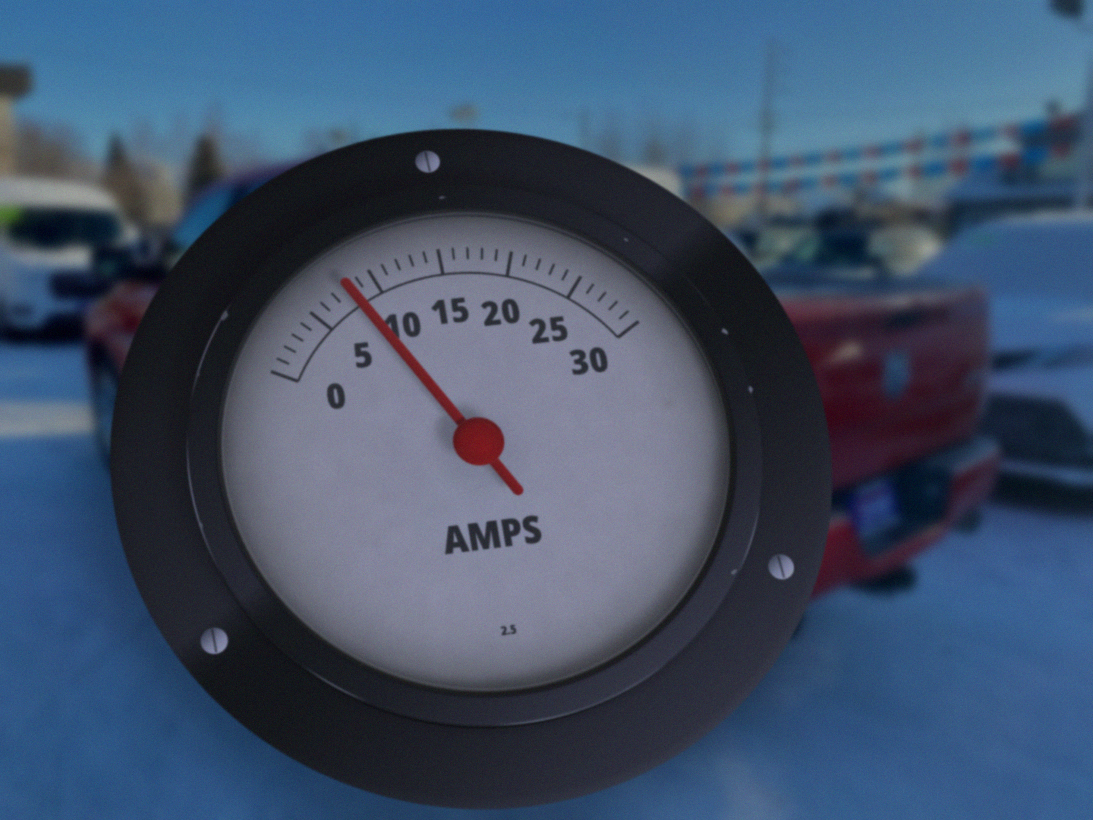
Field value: {"value": 8, "unit": "A"}
